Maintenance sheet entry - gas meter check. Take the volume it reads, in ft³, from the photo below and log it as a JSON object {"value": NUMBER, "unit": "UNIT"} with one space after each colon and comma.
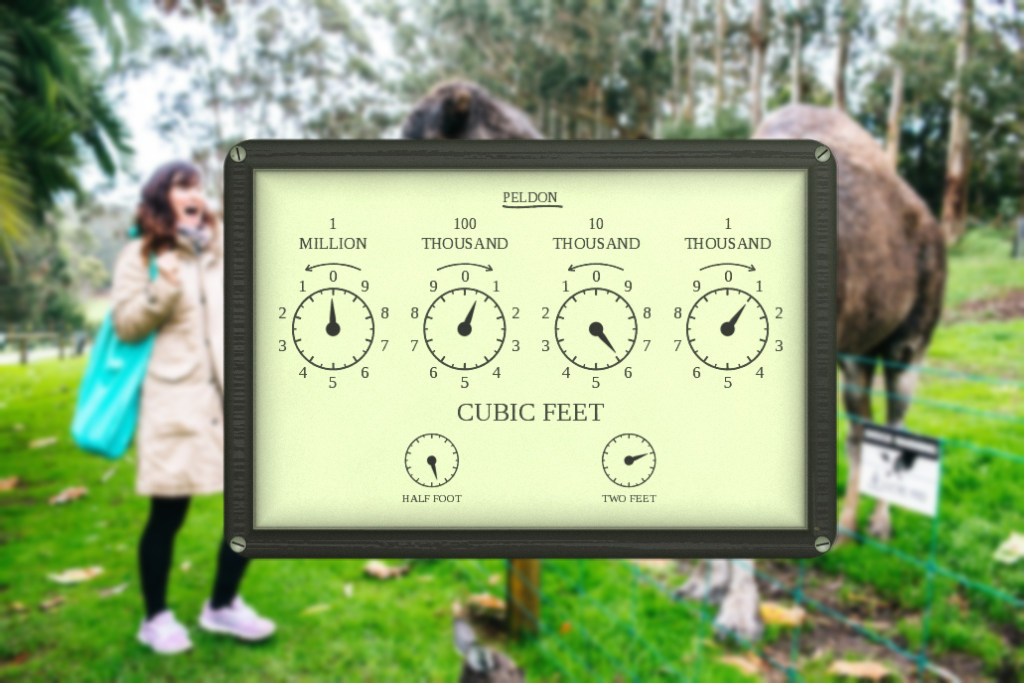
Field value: {"value": 6100, "unit": "ft³"}
